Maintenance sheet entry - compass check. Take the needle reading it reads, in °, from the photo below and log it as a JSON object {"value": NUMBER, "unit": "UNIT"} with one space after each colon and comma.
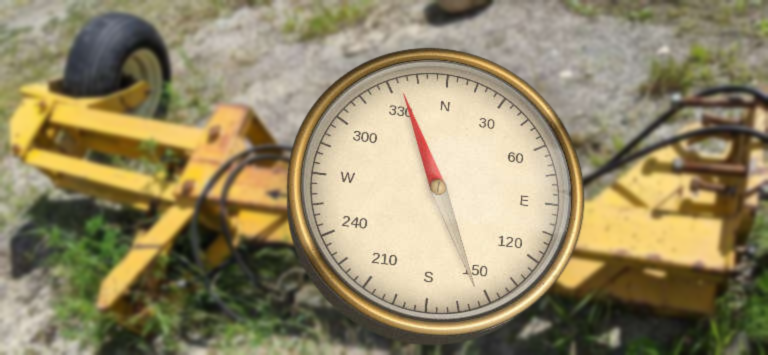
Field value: {"value": 335, "unit": "°"}
